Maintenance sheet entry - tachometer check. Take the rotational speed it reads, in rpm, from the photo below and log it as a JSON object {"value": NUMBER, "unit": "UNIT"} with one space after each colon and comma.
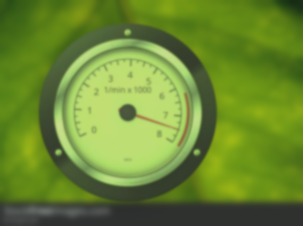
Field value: {"value": 7500, "unit": "rpm"}
